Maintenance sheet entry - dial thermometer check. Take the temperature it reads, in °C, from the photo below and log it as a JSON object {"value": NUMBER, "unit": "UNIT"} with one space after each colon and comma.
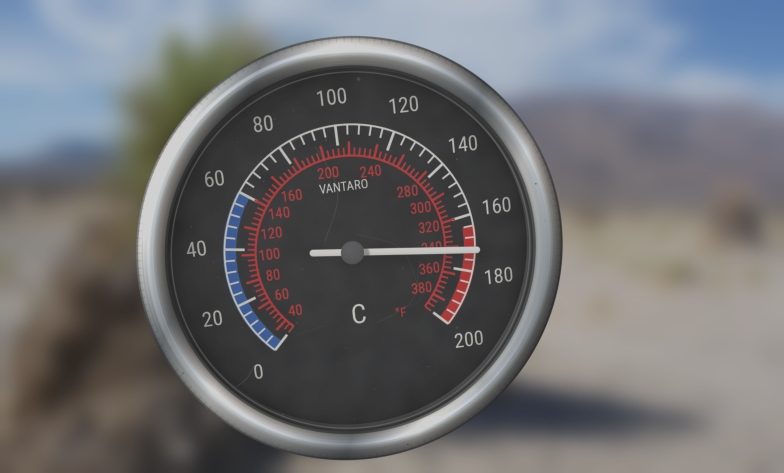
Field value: {"value": 172, "unit": "°C"}
